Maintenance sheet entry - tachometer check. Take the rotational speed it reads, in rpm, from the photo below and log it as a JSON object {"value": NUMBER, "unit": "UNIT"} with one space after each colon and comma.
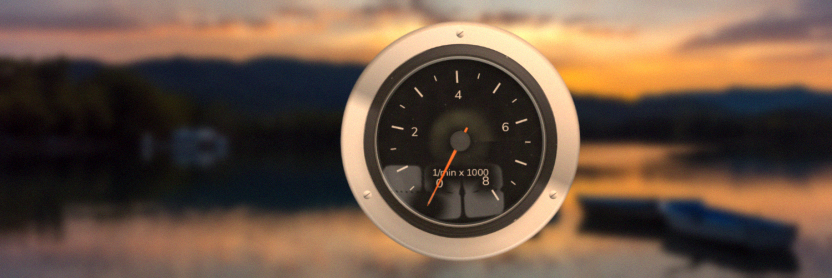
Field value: {"value": 0, "unit": "rpm"}
